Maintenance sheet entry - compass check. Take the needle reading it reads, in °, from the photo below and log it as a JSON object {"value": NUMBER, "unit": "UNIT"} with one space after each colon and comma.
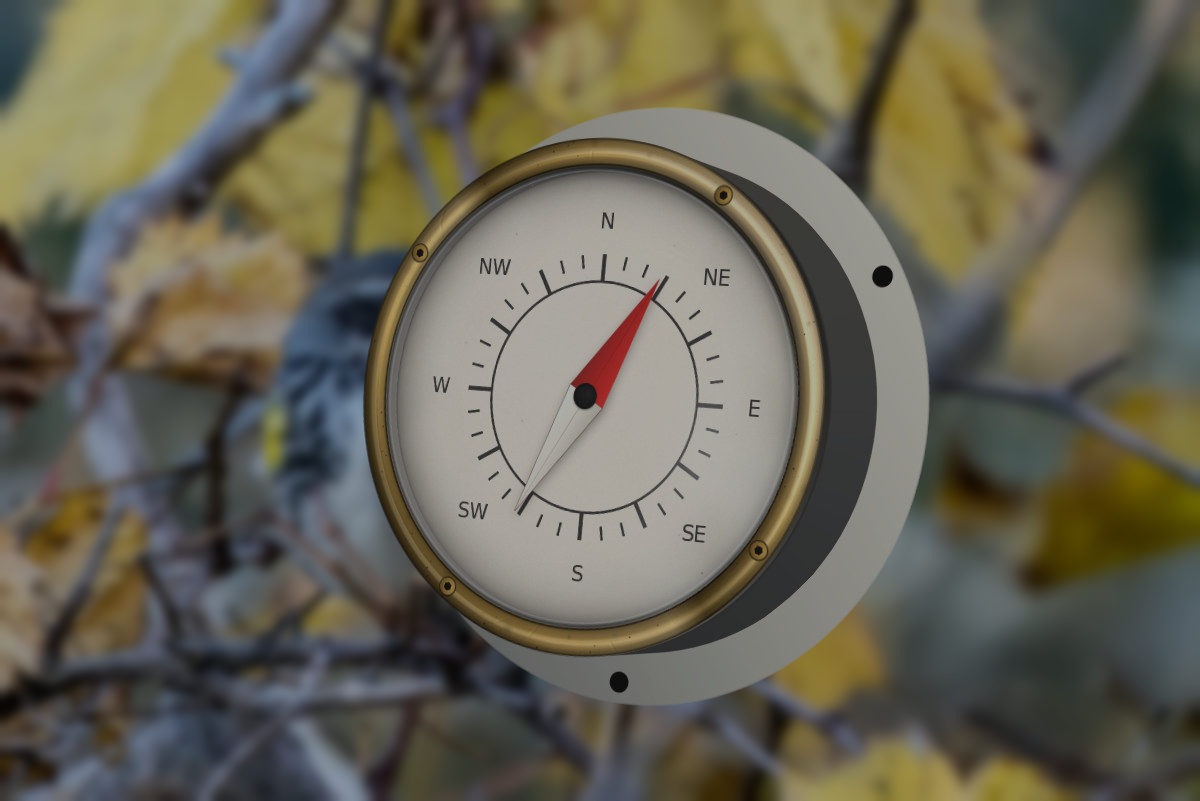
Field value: {"value": 30, "unit": "°"}
